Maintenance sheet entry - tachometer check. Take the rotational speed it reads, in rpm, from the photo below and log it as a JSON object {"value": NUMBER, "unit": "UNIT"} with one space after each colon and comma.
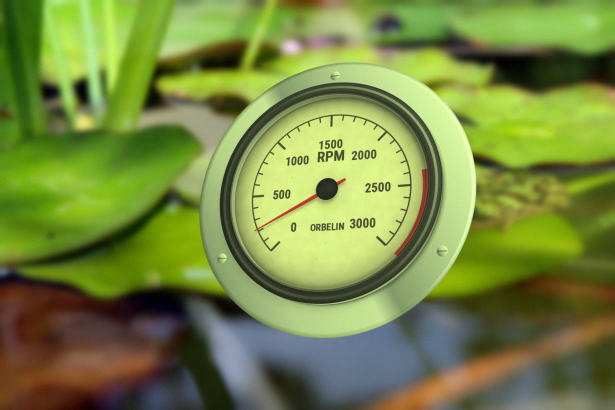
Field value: {"value": 200, "unit": "rpm"}
